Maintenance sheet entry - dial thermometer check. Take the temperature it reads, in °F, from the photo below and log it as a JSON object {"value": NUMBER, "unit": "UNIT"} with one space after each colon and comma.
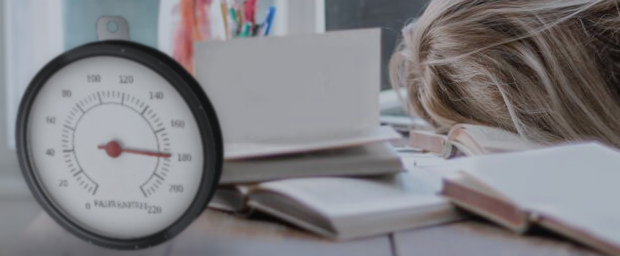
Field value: {"value": 180, "unit": "°F"}
